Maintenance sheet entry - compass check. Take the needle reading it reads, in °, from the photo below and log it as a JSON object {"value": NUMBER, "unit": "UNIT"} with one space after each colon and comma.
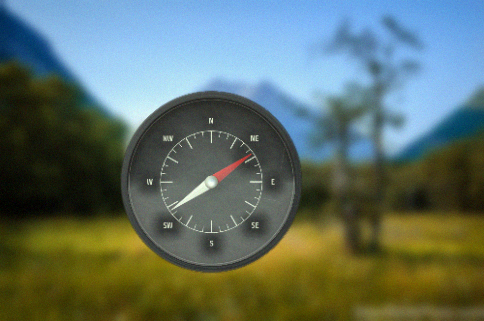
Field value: {"value": 55, "unit": "°"}
